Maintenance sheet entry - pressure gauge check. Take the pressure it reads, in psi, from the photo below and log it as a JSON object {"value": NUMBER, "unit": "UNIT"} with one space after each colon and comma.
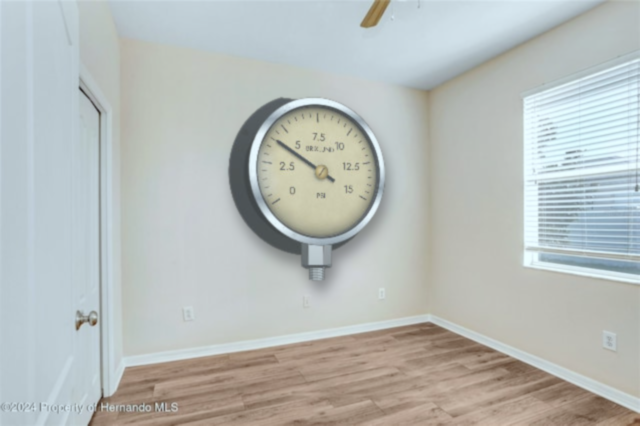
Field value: {"value": 4, "unit": "psi"}
